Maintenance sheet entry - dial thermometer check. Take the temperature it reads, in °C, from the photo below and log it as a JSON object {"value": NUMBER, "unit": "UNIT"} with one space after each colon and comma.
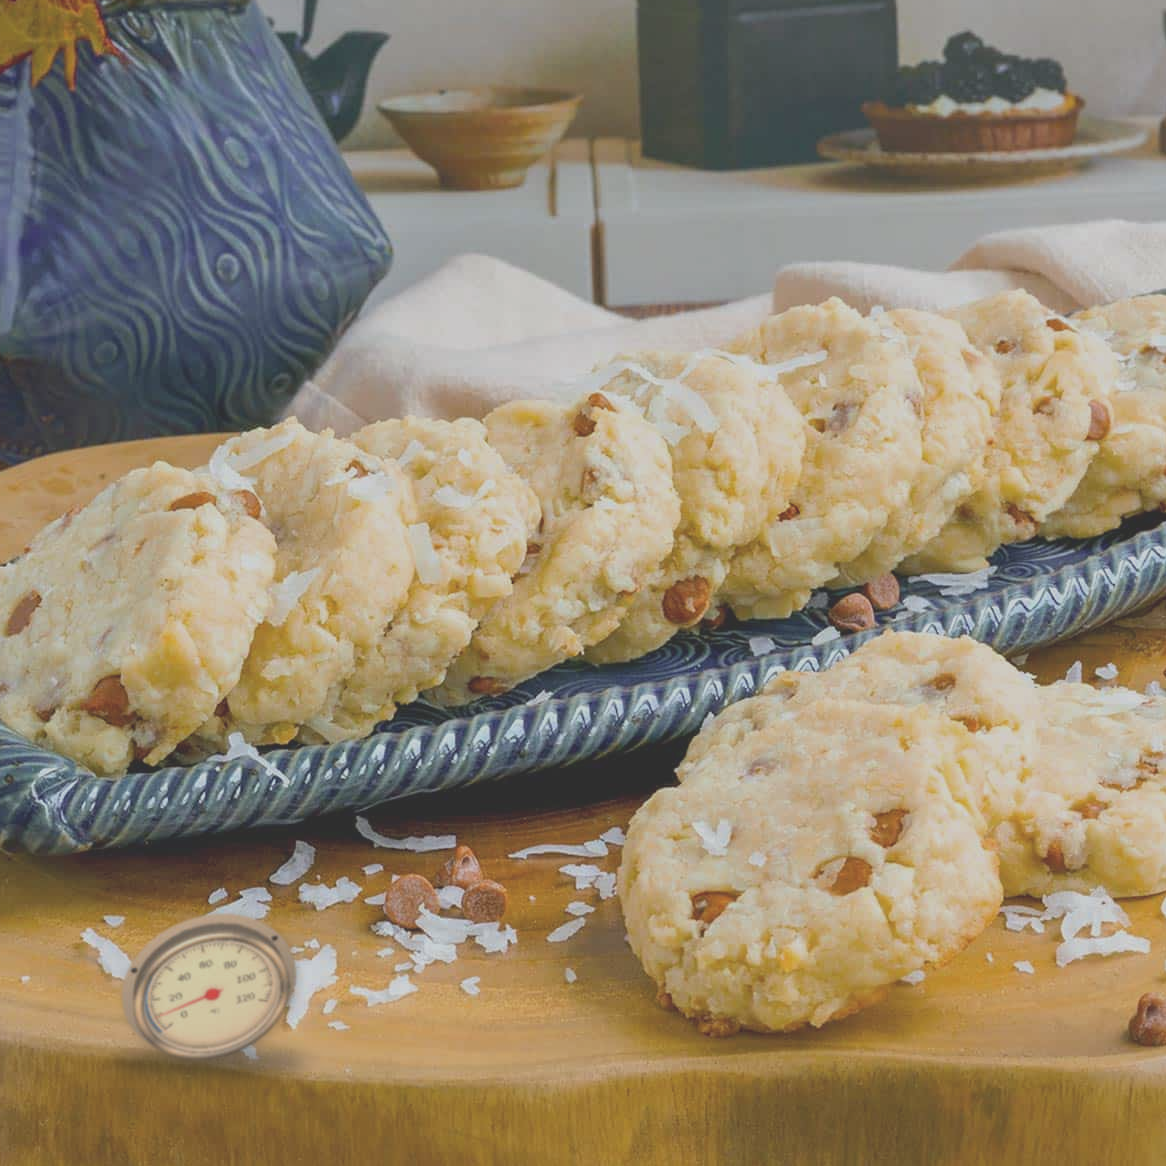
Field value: {"value": 10, "unit": "°C"}
